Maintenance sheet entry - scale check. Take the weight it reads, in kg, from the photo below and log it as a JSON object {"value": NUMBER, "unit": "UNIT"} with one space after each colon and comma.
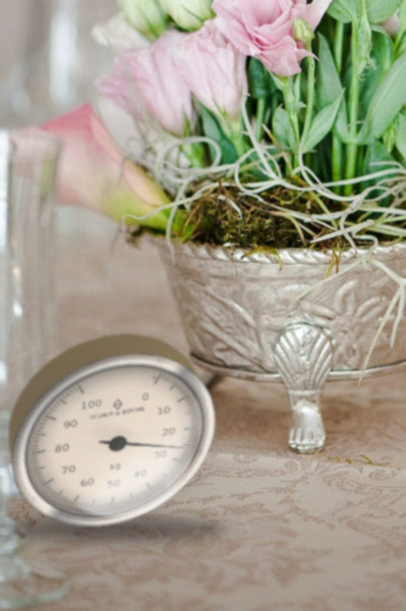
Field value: {"value": 25, "unit": "kg"}
